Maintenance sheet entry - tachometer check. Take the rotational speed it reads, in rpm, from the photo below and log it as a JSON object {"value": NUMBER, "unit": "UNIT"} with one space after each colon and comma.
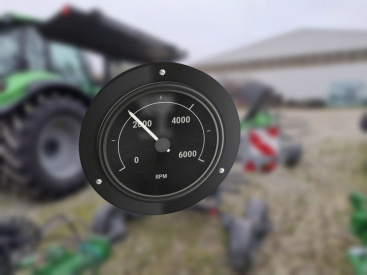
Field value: {"value": 2000, "unit": "rpm"}
